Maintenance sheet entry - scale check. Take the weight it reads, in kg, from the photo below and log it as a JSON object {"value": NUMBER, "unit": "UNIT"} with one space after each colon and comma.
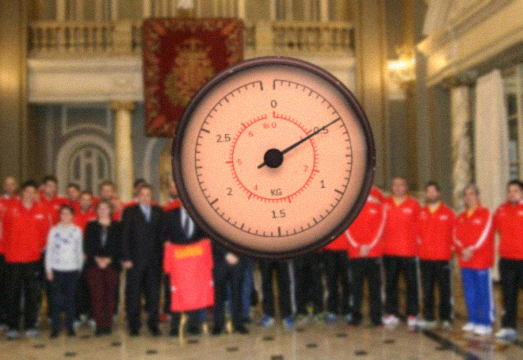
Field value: {"value": 0.5, "unit": "kg"}
